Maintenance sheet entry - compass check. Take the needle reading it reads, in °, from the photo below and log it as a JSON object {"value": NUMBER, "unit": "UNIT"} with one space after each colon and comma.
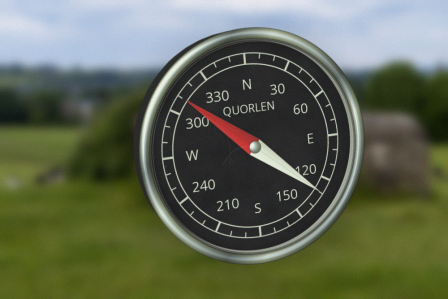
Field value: {"value": 310, "unit": "°"}
